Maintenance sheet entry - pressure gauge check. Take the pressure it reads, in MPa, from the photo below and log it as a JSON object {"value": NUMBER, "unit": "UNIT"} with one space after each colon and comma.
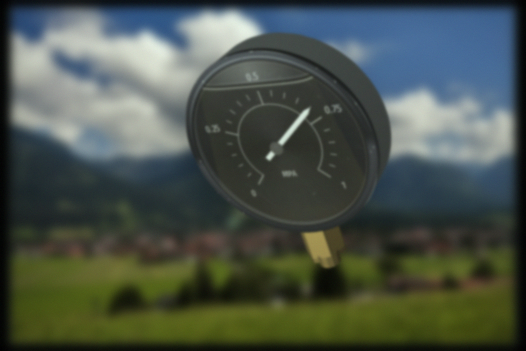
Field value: {"value": 0.7, "unit": "MPa"}
